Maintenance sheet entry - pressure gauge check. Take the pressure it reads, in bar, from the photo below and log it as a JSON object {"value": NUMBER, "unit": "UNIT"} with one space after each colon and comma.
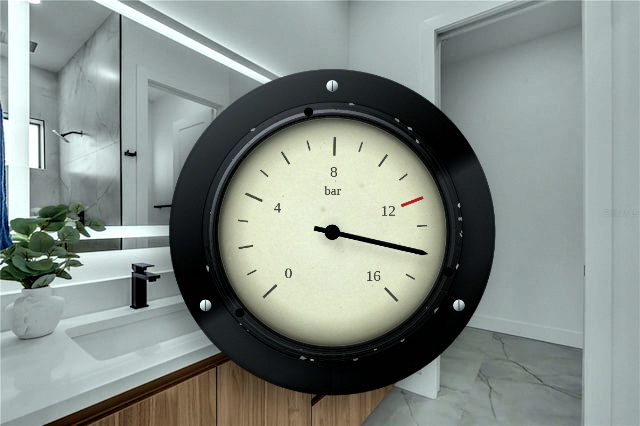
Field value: {"value": 14, "unit": "bar"}
